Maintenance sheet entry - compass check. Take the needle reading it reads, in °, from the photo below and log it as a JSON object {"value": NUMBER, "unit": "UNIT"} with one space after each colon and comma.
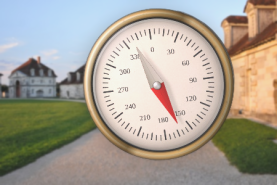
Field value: {"value": 160, "unit": "°"}
